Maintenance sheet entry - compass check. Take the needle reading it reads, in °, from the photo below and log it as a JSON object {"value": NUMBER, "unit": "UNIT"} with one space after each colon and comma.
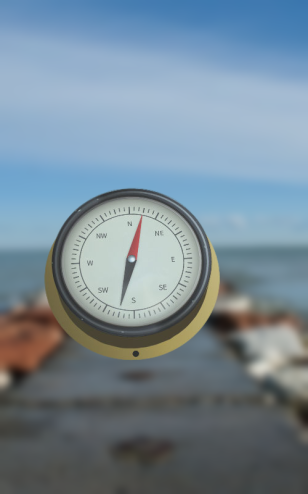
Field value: {"value": 15, "unit": "°"}
